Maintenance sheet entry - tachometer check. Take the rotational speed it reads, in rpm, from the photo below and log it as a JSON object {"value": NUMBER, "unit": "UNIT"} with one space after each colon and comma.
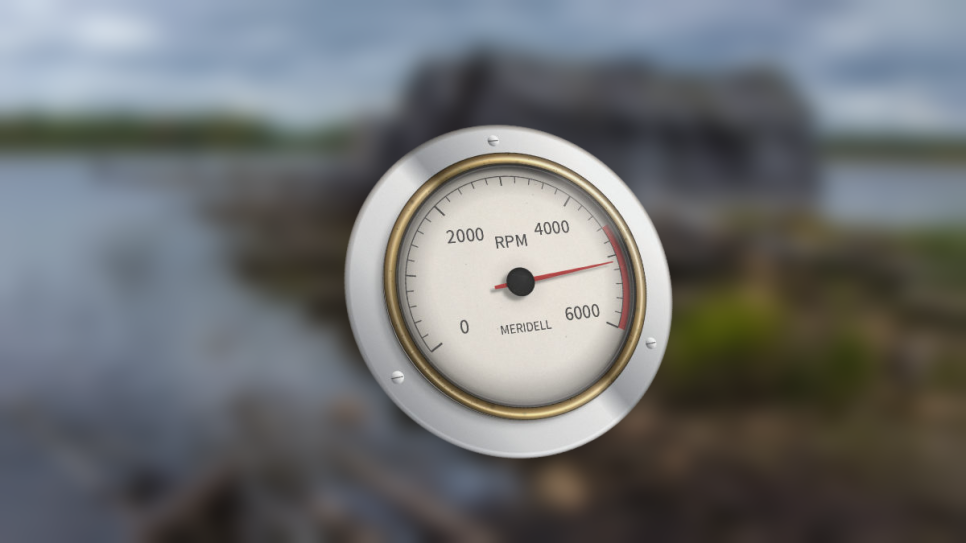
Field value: {"value": 5100, "unit": "rpm"}
